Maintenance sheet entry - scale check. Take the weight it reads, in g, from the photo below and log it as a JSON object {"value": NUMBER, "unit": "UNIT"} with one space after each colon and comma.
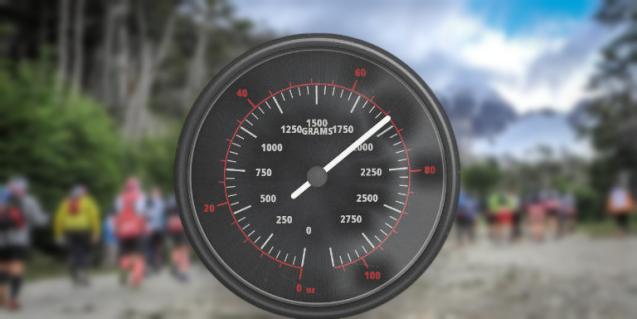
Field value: {"value": 1950, "unit": "g"}
